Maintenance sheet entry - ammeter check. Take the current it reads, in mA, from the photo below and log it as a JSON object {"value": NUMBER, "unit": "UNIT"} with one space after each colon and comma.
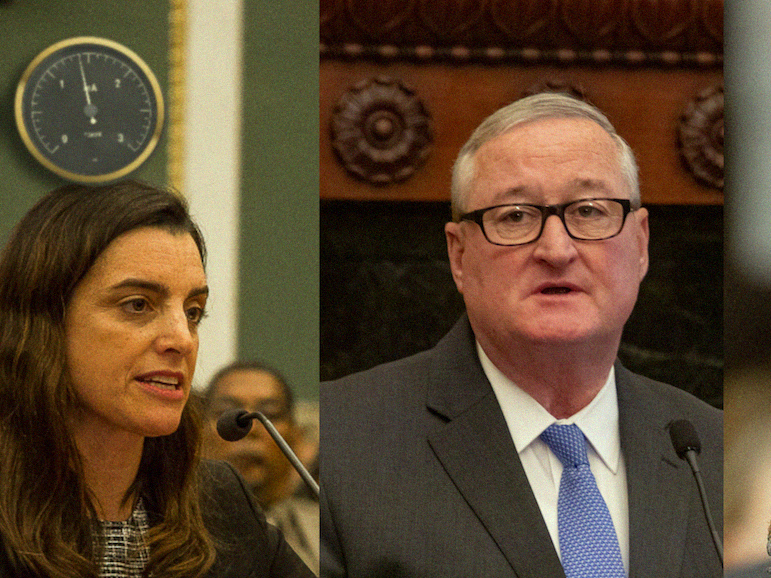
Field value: {"value": 1.4, "unit": "mA"}
